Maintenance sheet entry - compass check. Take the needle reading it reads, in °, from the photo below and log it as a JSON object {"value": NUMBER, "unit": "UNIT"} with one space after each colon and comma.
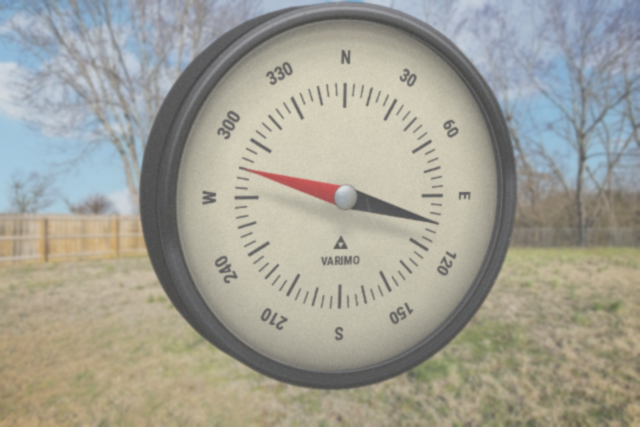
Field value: {"value": 285, "unit": "°"}
